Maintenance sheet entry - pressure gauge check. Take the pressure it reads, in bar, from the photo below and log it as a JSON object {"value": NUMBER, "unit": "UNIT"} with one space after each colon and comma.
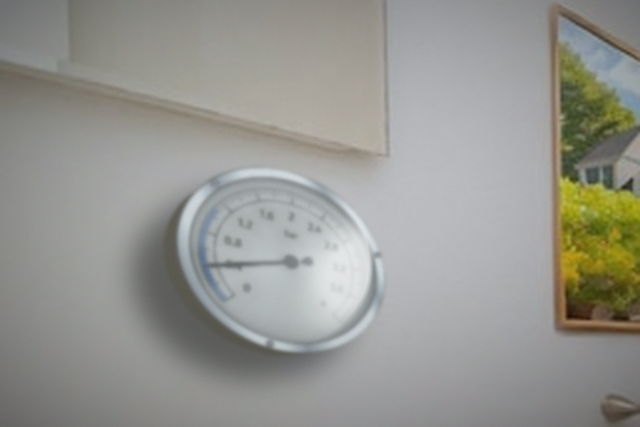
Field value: {"value": 0.4, "unit": "bar"}
